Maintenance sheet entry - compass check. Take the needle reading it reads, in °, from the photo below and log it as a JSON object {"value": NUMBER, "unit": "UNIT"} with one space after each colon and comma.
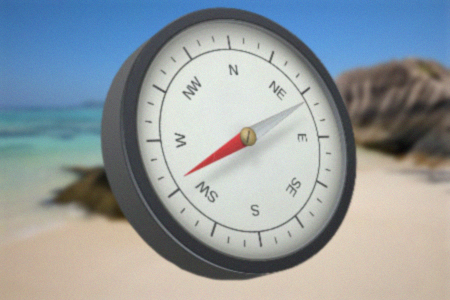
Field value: {"value": 245, "unit": "°"}
